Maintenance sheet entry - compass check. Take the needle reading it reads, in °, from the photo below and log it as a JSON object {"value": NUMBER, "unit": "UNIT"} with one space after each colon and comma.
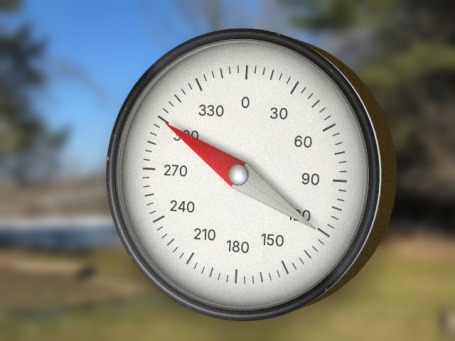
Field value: {"value": 300, "unit": "°"}
